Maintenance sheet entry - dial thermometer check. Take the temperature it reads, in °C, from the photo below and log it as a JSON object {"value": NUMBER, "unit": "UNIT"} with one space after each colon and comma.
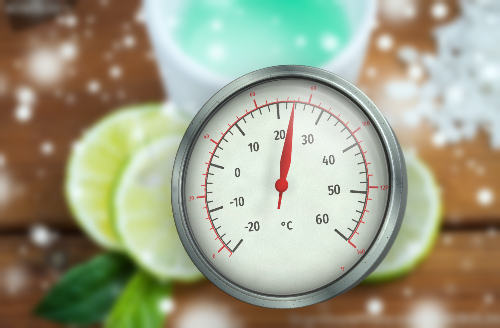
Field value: {"value": 24, "unit": "°C"}
